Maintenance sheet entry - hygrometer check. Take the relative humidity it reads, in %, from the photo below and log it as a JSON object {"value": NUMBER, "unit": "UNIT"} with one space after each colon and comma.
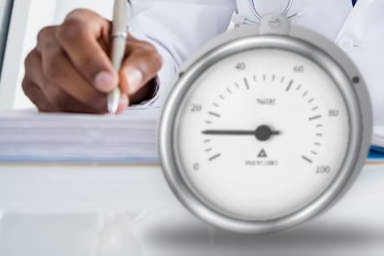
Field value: {"value": 12, "unit": "%"}
